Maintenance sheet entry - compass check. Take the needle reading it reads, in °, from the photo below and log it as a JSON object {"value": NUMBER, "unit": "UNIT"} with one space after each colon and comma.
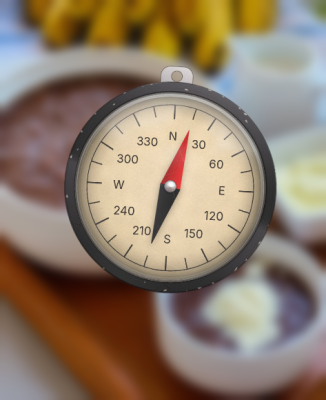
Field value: {"value": 15, "unit": "°"}
